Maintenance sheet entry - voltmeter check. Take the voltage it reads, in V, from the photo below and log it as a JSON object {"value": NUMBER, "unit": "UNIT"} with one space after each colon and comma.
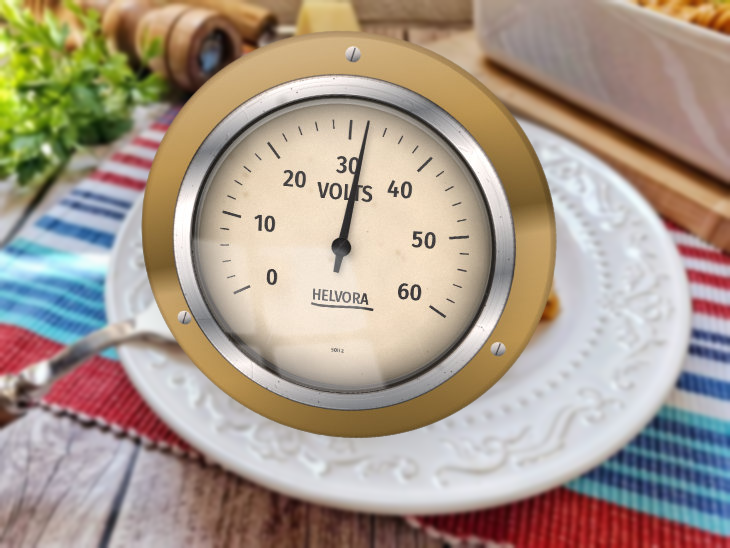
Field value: {"value": 32, "unit": "V"}
